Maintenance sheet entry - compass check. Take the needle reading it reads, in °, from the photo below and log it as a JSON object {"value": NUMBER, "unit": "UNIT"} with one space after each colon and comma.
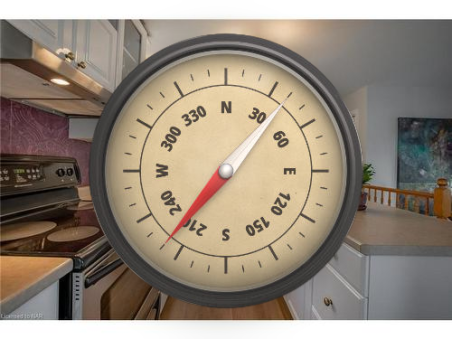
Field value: {"value": 220, "unit": "°"}
